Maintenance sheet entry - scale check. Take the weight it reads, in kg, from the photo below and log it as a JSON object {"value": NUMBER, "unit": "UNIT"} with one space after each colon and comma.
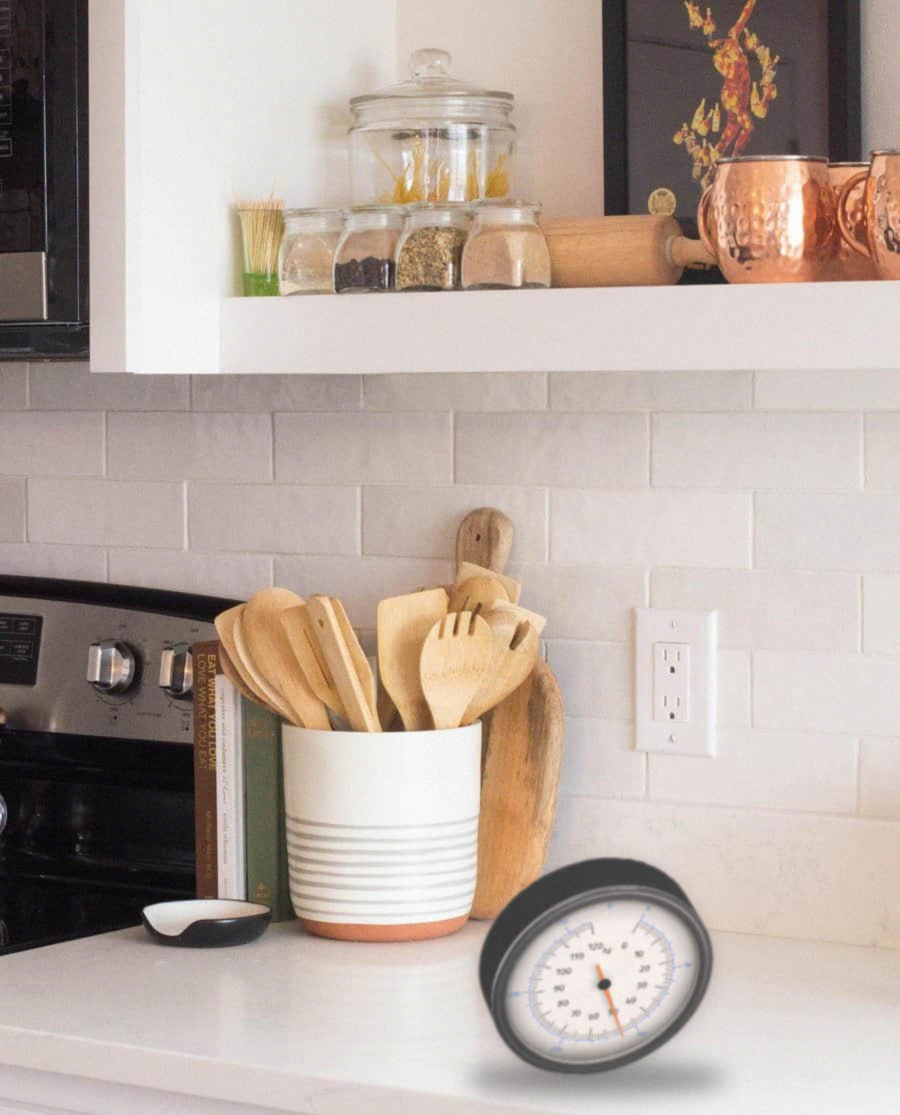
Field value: {"value": 50, "unit": "kg"}
